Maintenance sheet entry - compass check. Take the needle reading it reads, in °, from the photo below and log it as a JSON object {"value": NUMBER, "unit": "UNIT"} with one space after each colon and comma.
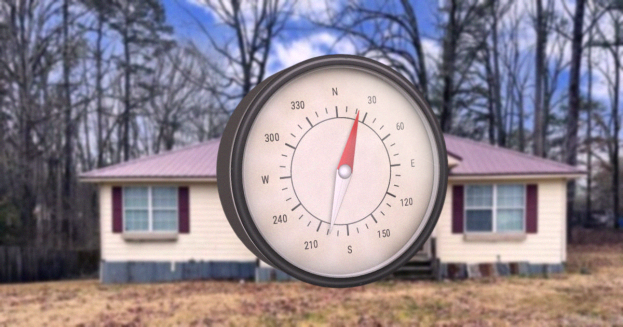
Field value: {"value": 20, "unit": "°"}
